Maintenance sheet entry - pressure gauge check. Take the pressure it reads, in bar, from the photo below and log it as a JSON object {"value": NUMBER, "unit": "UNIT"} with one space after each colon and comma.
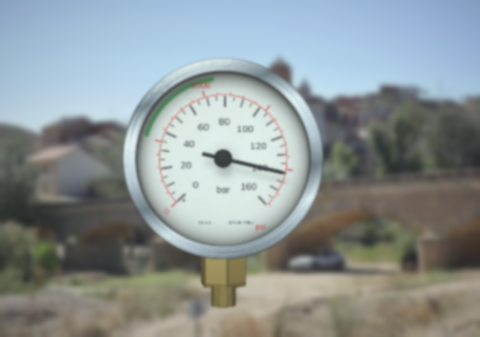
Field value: {"value": 140, "unit": "bar"}
